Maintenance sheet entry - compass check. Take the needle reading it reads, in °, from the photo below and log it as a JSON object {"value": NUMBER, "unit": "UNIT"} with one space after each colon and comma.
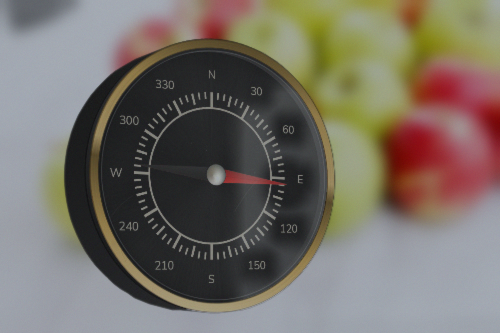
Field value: {"value": 95, "unit": "°"}
